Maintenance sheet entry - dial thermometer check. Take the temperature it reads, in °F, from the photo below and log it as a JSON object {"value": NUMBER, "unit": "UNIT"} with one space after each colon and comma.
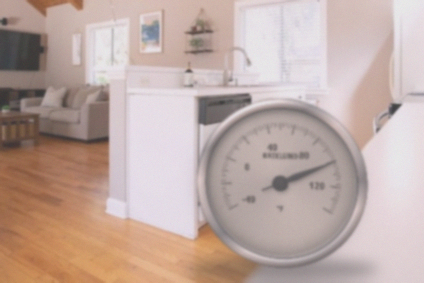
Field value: {"value": 100, "unit": "°F"}
